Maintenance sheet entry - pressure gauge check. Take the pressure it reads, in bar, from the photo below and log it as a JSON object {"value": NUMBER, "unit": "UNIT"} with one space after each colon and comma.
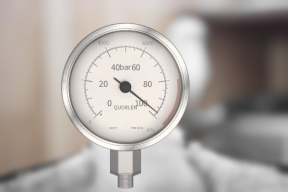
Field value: {"value": 97.5, "unit": "bar"}
